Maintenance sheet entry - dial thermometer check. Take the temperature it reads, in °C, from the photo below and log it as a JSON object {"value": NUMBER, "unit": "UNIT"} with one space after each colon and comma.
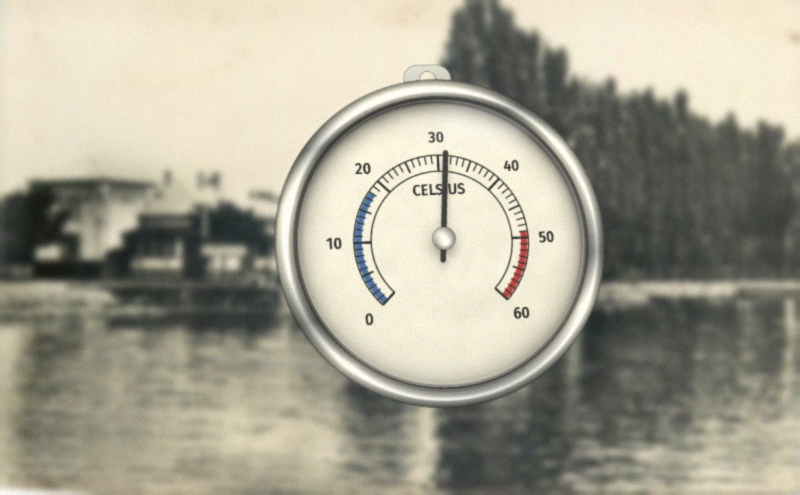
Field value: {"value": 31, "unit": "°C"}
